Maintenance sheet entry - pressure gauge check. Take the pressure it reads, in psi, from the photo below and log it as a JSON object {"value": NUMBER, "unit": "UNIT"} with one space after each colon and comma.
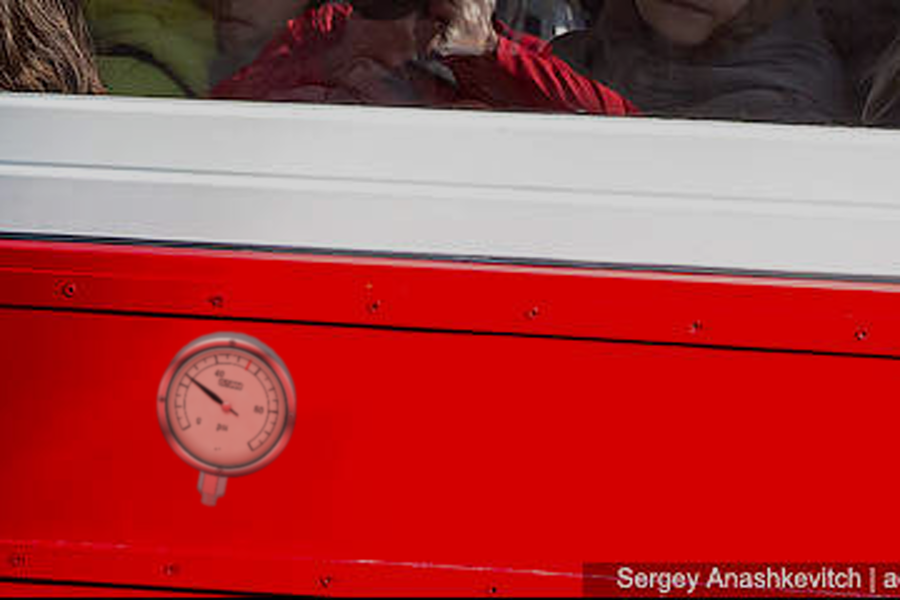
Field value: {"value": 25, "unit": "psi"}
